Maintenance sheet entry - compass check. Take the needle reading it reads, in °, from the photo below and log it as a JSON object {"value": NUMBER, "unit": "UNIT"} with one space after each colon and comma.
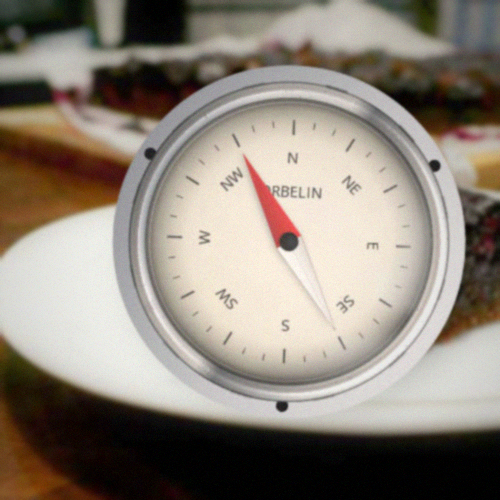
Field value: {"value": 330, "unit": "°"}
